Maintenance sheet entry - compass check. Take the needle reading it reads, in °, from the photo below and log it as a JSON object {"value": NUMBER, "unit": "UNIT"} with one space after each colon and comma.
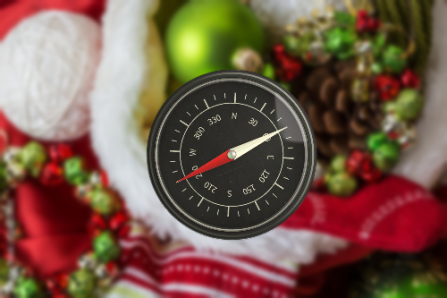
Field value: {"value": 240, "unit": "°"}
